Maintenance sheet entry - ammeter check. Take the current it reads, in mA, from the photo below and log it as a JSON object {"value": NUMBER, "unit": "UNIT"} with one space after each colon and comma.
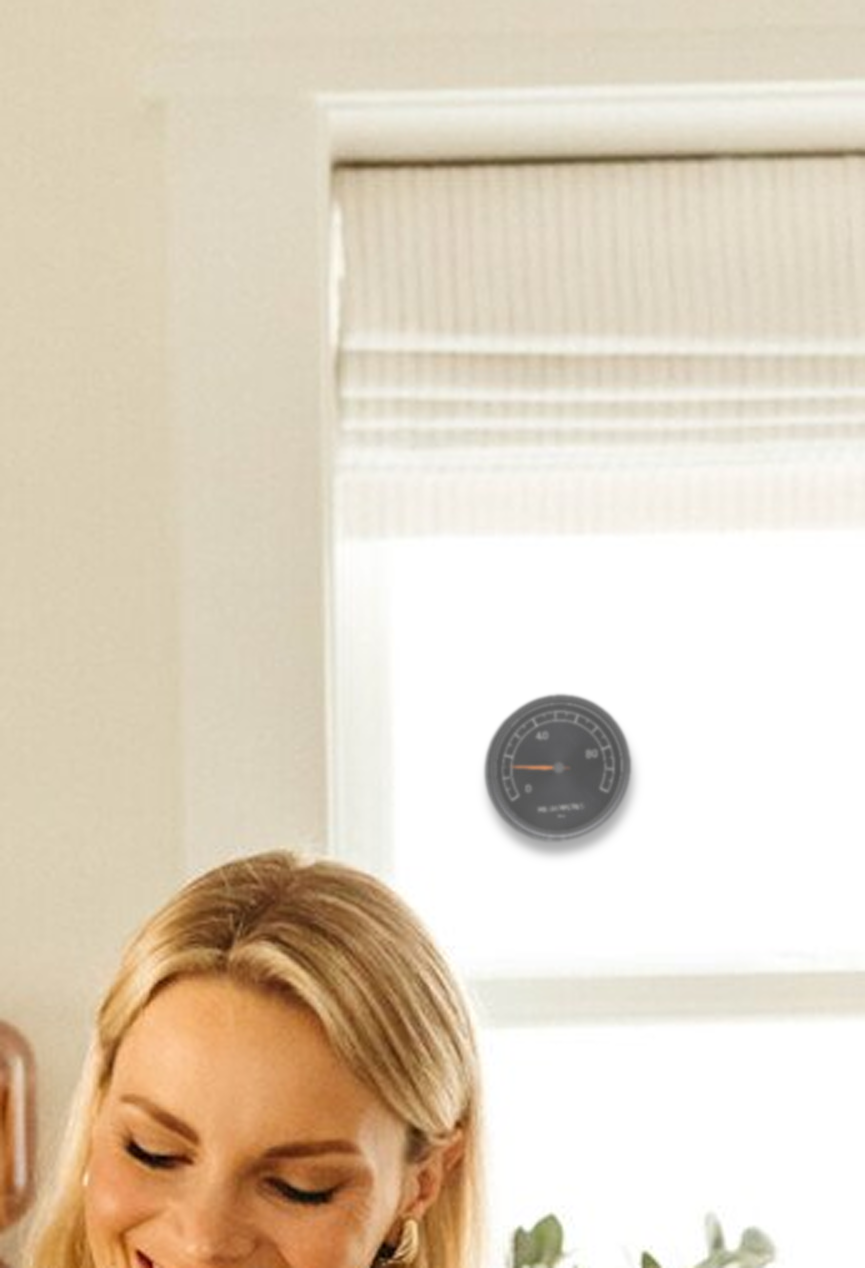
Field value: {"value": 15, "unit": "mA"}
